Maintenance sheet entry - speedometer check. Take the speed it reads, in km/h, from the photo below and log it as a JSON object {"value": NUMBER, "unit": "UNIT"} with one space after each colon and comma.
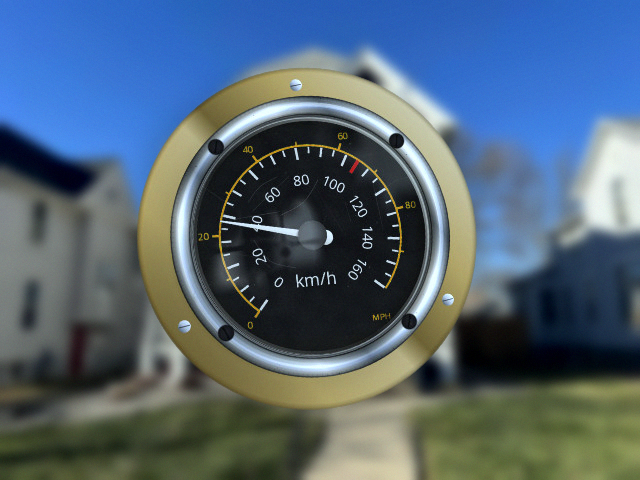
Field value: {"value": 37.5, "unit": "km/h"}
